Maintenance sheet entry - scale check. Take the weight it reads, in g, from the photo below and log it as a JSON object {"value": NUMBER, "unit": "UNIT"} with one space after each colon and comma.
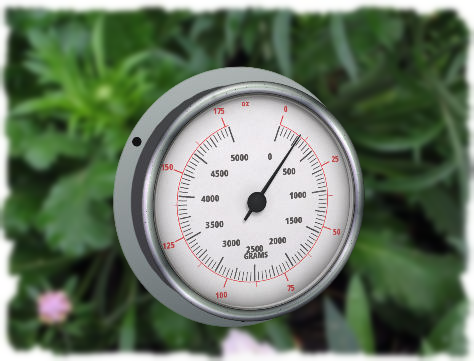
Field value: {"value": 250, "unit": "g"}
